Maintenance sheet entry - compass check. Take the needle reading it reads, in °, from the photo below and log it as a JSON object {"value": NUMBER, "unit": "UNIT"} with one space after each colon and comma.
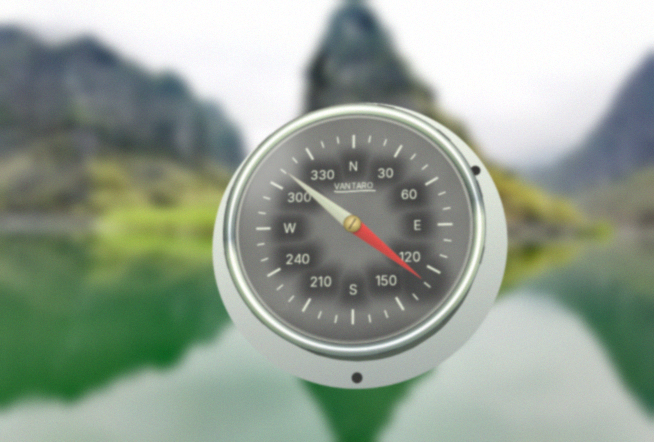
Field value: {"value": 130, "unit": "°"}
